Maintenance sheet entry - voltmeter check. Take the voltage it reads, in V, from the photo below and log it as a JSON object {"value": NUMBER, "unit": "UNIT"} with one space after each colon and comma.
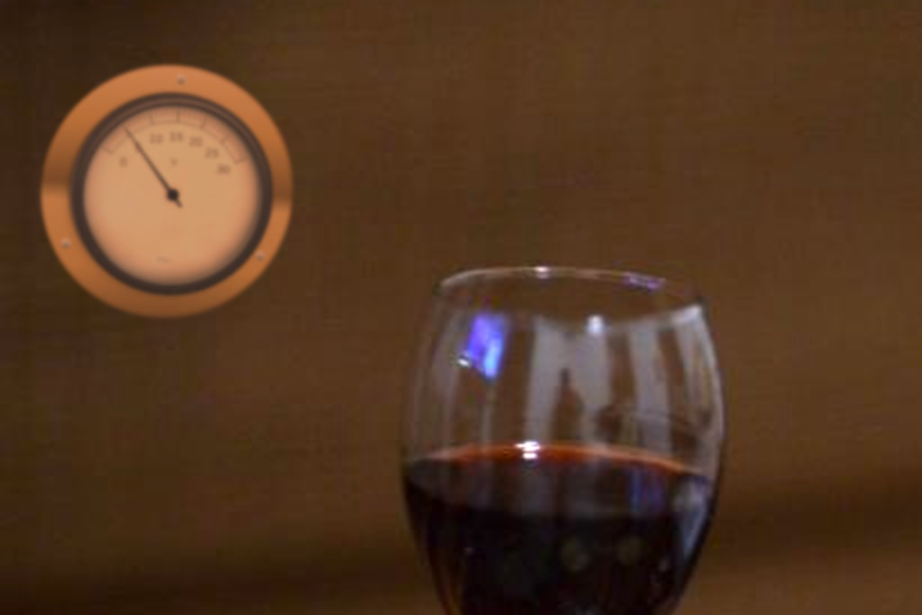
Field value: {"value": 5, "unit": "V"}
